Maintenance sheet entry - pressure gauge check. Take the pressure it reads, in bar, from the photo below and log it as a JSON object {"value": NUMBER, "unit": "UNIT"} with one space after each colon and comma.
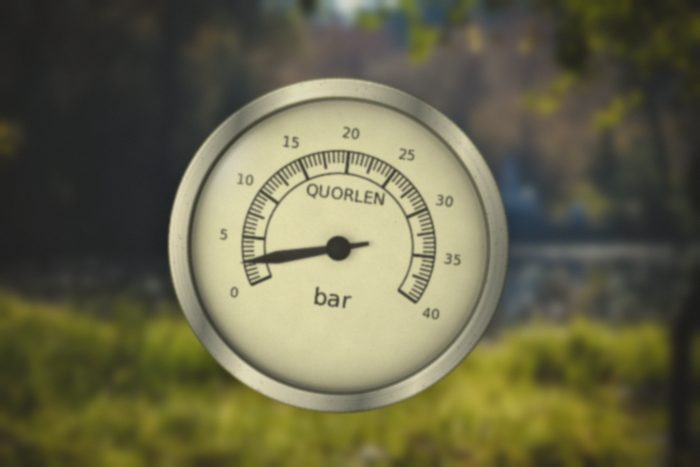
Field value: {"value": 2.5, "unit": "bar"}
